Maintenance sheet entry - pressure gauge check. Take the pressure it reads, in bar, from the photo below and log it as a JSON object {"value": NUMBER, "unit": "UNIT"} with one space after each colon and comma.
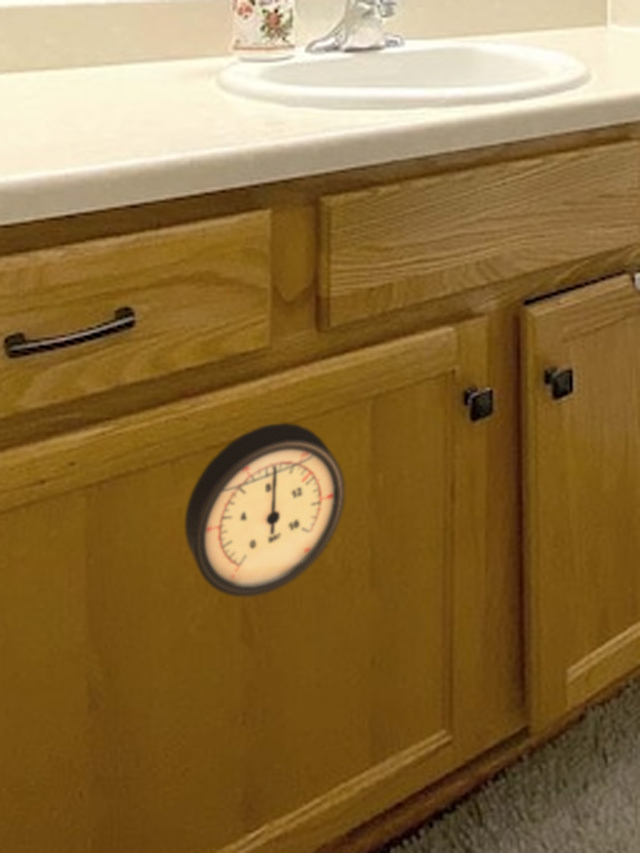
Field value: {"value": 8.5, "unit": "bar"}
